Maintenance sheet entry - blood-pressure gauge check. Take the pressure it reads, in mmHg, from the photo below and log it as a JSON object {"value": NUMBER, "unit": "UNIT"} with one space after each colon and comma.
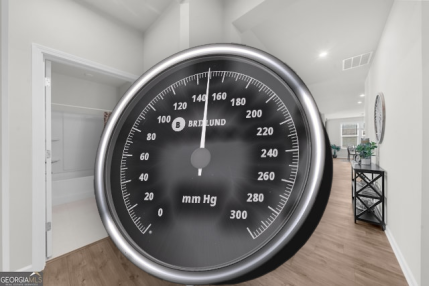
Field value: {"value": 150, "unit": "mmHg"}
